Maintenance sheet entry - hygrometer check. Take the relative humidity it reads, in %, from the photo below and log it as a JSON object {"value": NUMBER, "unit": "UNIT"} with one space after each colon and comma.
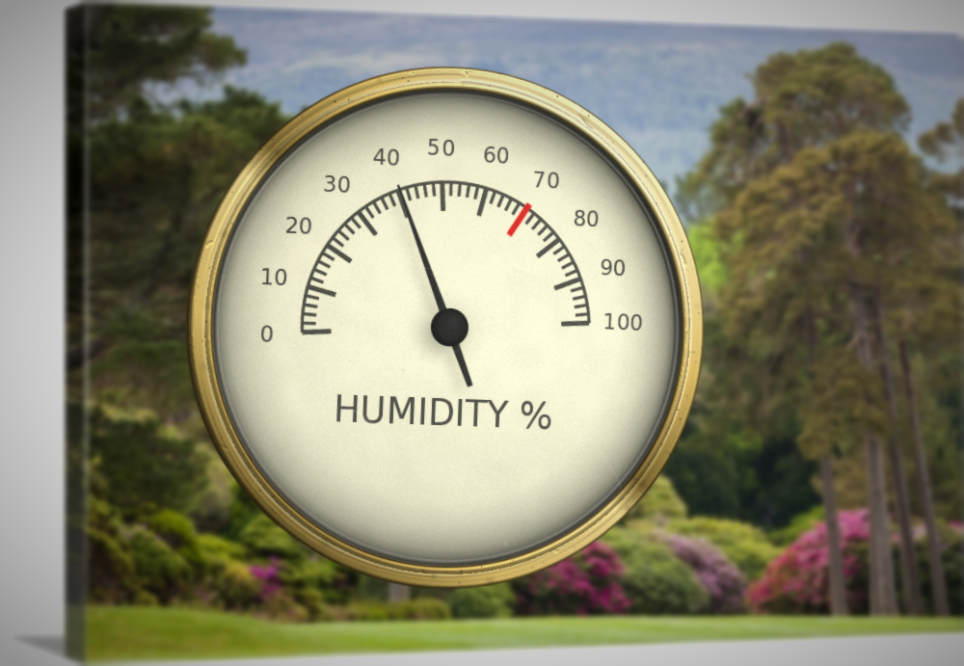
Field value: {"value": 40, "unit": "%"}
